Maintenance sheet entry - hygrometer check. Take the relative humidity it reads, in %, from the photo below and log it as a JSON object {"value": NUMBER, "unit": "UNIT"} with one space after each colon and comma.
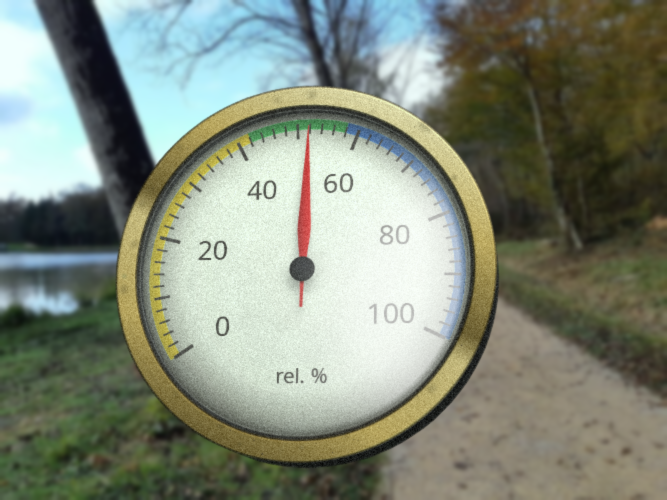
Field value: {"value": 52, "unit": "%"}
